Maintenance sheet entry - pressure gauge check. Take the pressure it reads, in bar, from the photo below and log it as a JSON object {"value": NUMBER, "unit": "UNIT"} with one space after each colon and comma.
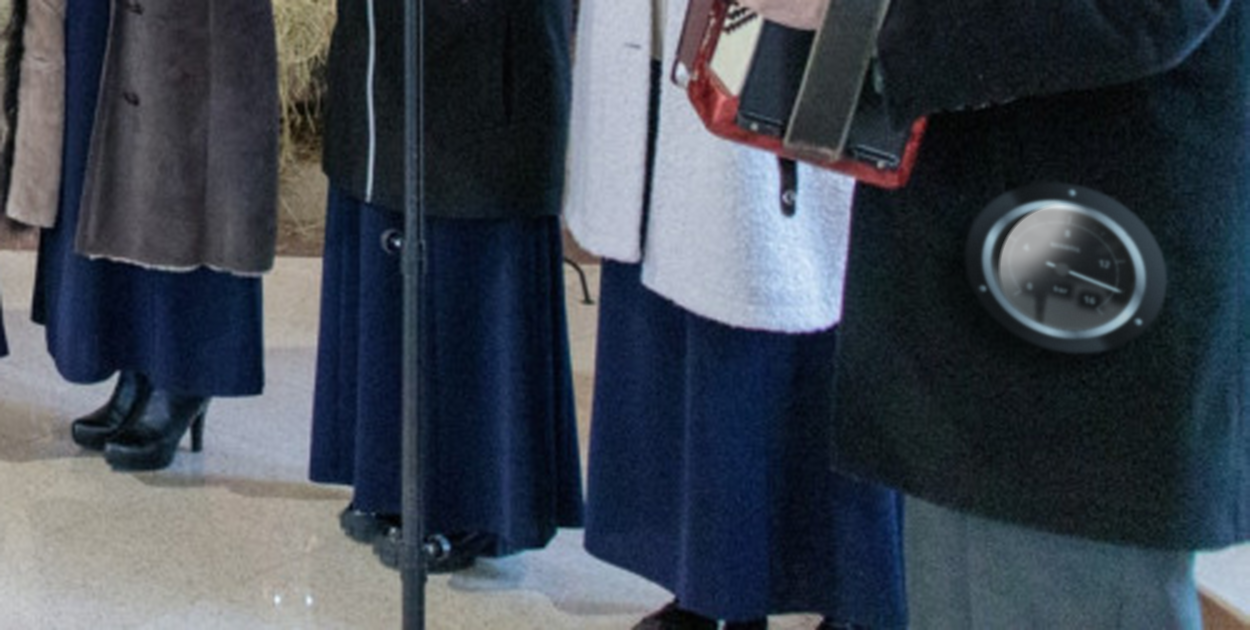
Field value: {"value": 14, "unit": "bar"}
